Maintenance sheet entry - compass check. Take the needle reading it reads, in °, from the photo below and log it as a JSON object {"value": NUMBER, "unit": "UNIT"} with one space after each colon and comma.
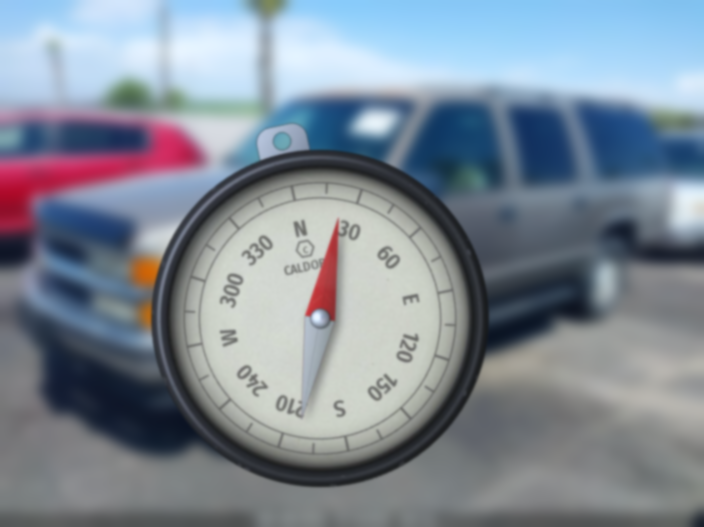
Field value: {"value": 22.5, "unit": "°"}
